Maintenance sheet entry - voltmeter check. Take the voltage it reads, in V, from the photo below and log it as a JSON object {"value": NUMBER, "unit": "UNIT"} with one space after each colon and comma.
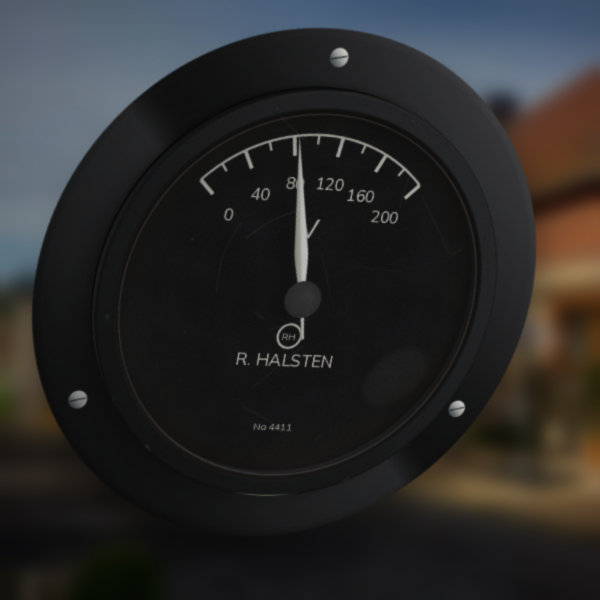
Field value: {"value": 80, "unit": "V"}
